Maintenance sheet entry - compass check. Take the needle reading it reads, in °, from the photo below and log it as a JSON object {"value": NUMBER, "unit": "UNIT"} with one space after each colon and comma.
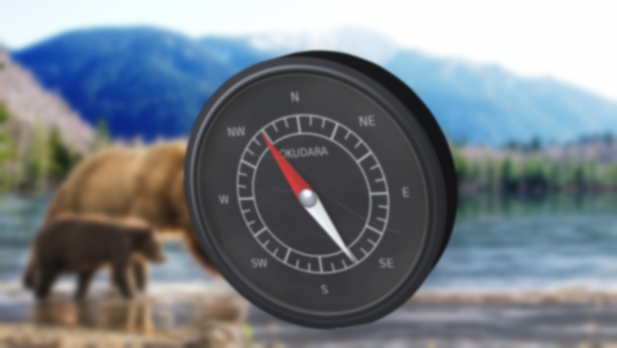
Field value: {"value": 330, "unit": "°"}
